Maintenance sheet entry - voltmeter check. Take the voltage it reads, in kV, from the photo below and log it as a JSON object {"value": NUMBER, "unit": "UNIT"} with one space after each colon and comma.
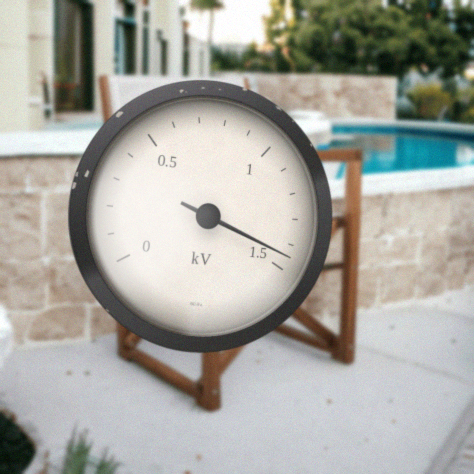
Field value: {"value": 1.45, "unit": "kV"}
